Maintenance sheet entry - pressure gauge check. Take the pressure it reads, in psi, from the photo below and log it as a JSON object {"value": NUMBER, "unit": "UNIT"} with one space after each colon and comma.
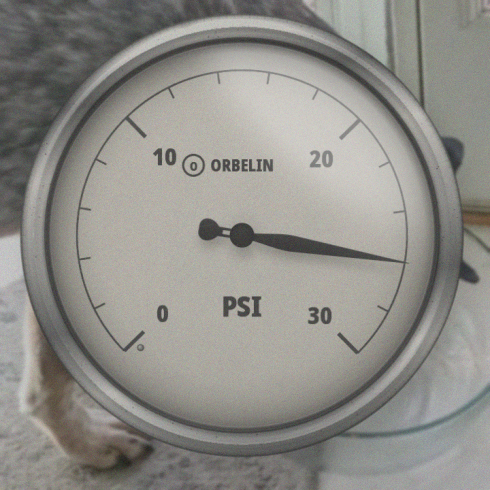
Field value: {"value": 26, "unit": "psi"}
